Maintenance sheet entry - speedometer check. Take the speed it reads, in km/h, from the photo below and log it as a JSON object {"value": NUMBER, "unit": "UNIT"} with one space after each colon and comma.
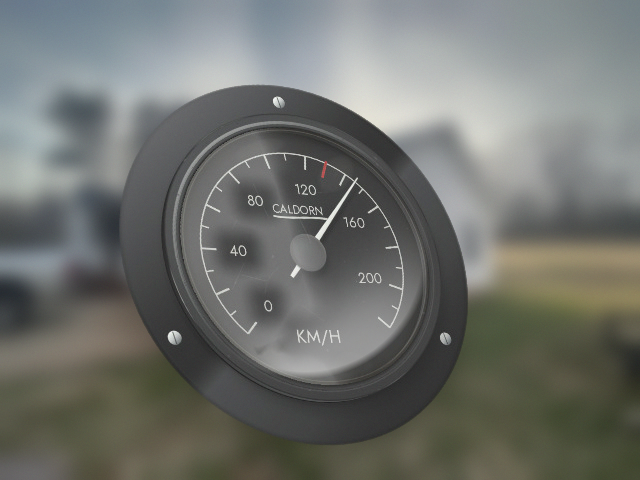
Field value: {"value": 145, "unit": "km/h"}
